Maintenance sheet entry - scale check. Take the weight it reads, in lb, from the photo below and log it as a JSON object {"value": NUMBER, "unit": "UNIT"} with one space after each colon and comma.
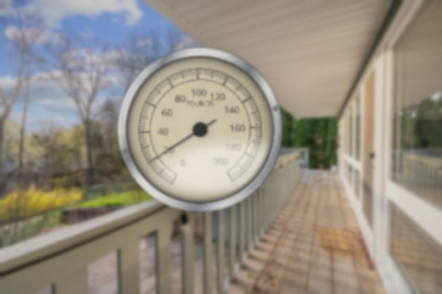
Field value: {"value": 20, "unit": "lb"}
